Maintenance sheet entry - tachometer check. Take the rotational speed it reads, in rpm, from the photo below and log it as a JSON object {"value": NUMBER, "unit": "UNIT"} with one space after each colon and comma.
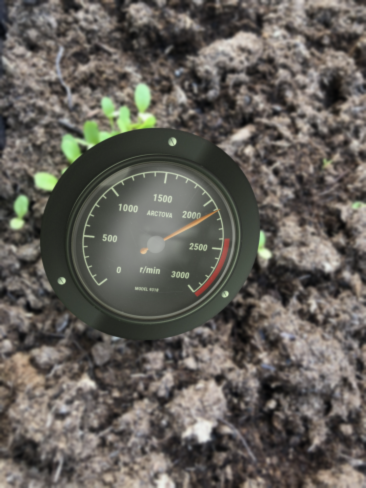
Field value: {"value": 2100, "unit": "rpm"}
